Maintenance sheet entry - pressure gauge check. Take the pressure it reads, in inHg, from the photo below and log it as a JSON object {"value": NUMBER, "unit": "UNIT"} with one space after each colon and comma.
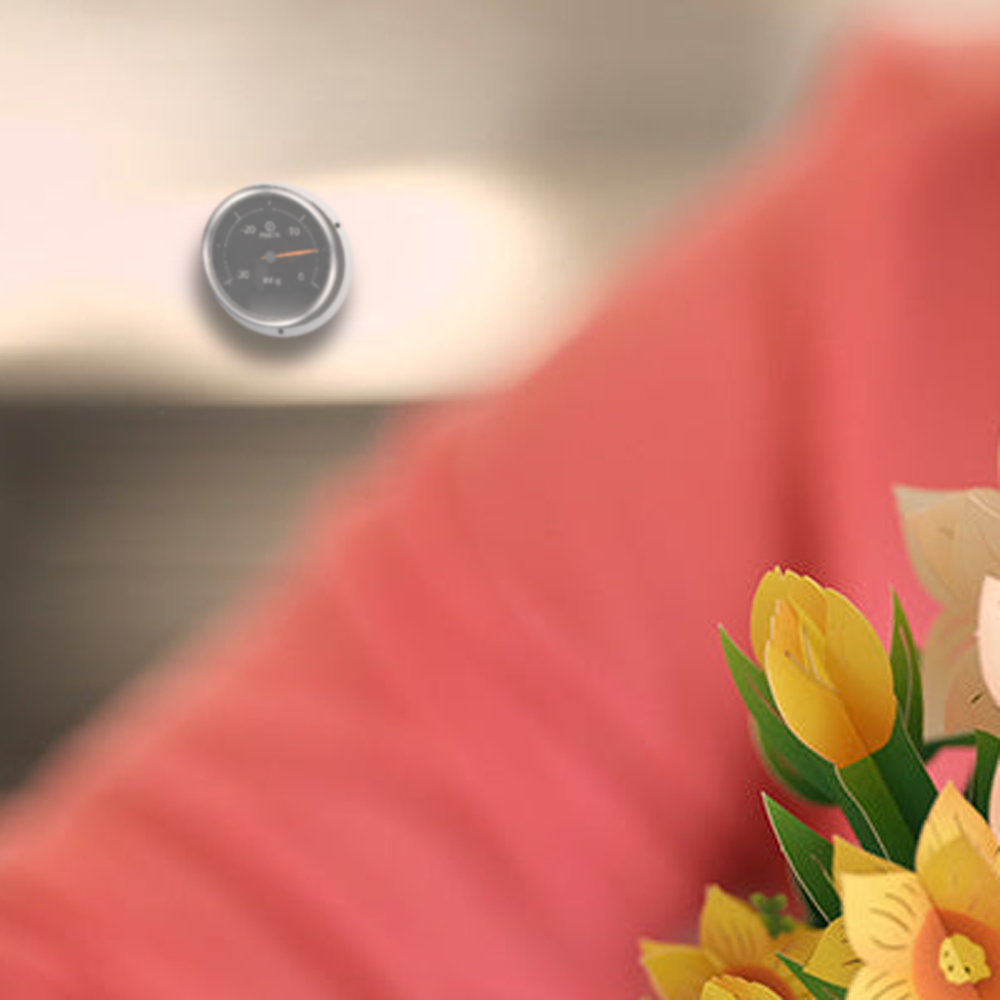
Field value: {"value": -5, "unit": "inHg"}
